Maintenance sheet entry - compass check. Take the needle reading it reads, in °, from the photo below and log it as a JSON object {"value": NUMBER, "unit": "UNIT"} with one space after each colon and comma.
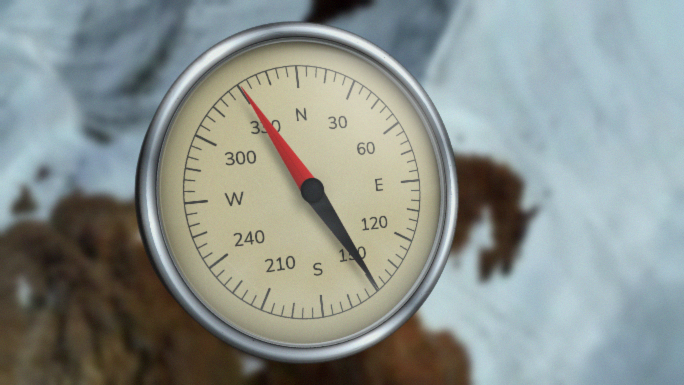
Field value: {"value": 330, "unit": "°"}
